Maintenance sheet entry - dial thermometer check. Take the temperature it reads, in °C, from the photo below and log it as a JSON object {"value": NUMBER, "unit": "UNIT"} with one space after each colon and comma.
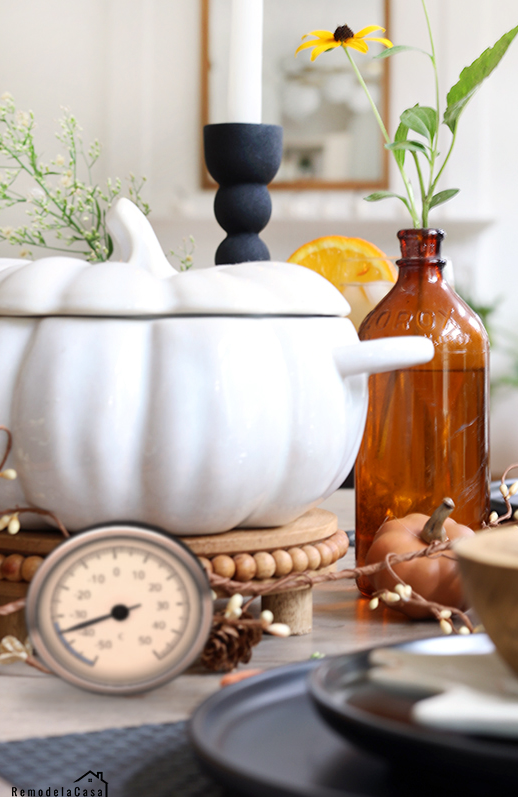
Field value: {"value": -35, "unit": "°C"}
